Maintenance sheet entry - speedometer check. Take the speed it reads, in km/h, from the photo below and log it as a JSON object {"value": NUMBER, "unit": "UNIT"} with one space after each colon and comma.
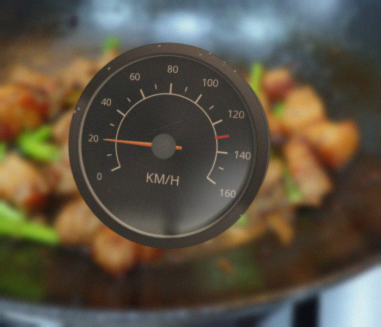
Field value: {"value": 20, "unit": "km/h"}
